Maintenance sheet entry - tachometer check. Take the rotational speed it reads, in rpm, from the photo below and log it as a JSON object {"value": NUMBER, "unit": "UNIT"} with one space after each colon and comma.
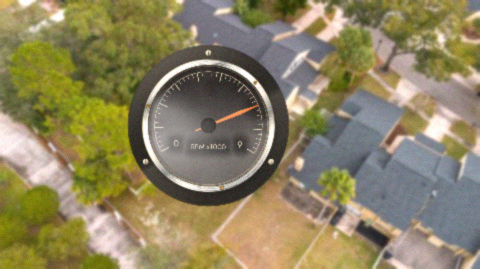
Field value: {"value": 7000, "unit": "rpm"}
